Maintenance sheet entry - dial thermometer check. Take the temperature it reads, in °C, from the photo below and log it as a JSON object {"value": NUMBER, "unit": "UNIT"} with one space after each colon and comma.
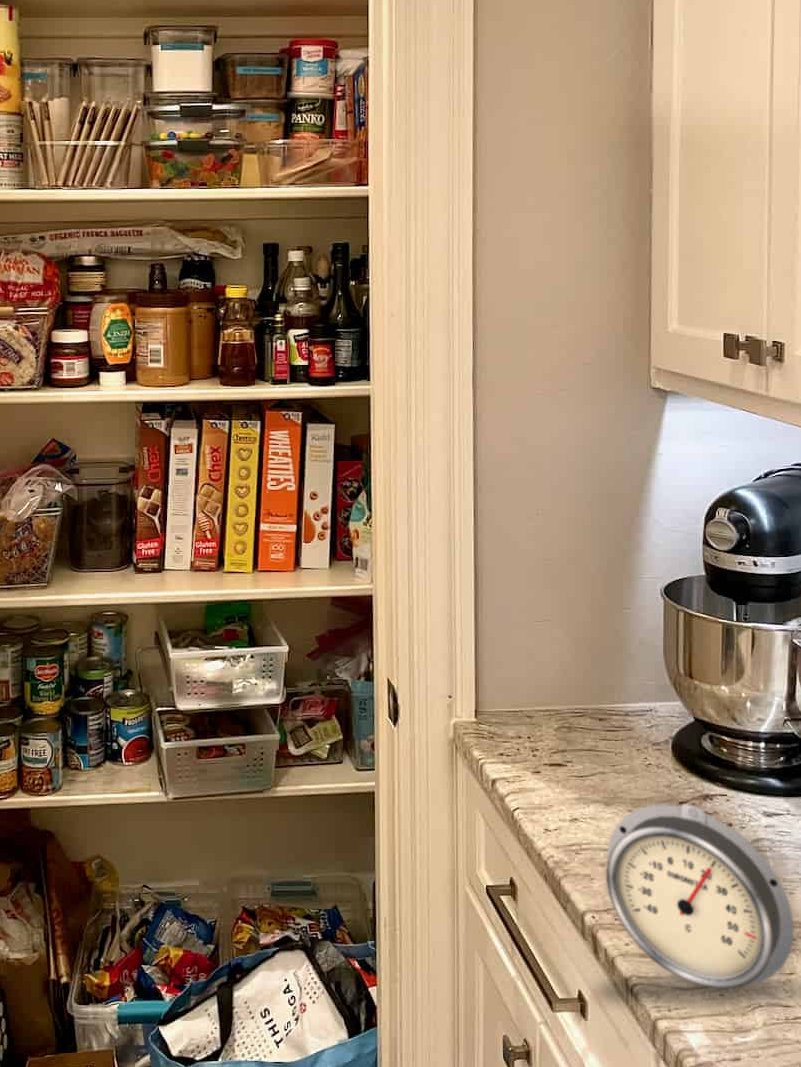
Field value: {"value": 20, "unit": "°C"}
